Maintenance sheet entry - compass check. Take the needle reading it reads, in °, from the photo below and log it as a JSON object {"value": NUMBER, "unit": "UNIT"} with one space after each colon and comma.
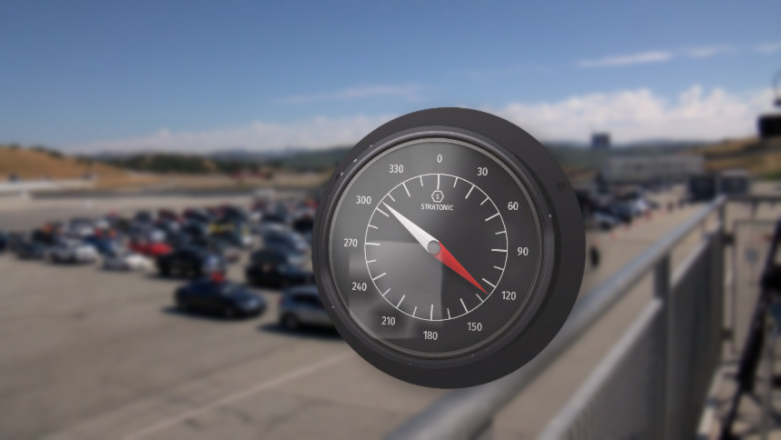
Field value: {"value": 127.5, "unit": "°"}
